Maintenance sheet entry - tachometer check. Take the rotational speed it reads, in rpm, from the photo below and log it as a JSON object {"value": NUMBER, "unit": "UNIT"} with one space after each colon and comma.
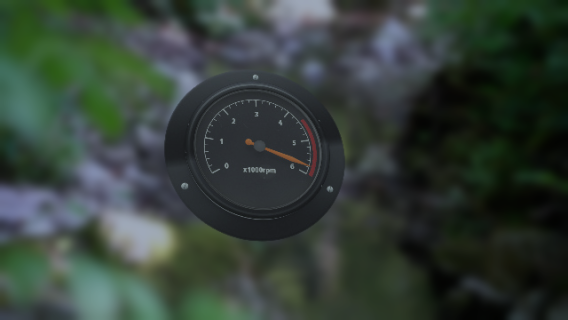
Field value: {"value": 5800, "unit": "rpm"}
